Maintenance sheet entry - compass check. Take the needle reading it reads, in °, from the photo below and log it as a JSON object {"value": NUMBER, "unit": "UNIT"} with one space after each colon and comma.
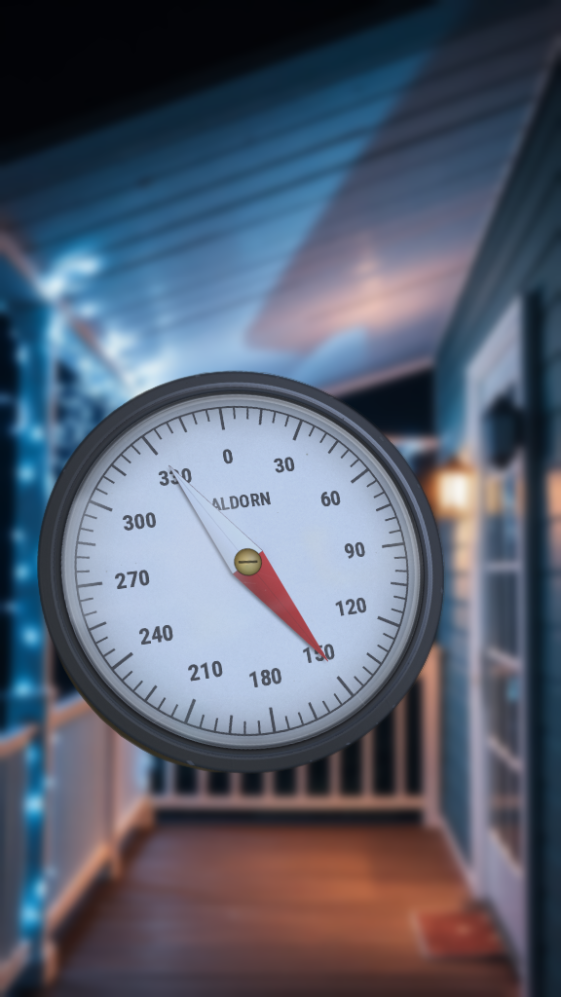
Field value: {"value": 150, "unit": "°"}
